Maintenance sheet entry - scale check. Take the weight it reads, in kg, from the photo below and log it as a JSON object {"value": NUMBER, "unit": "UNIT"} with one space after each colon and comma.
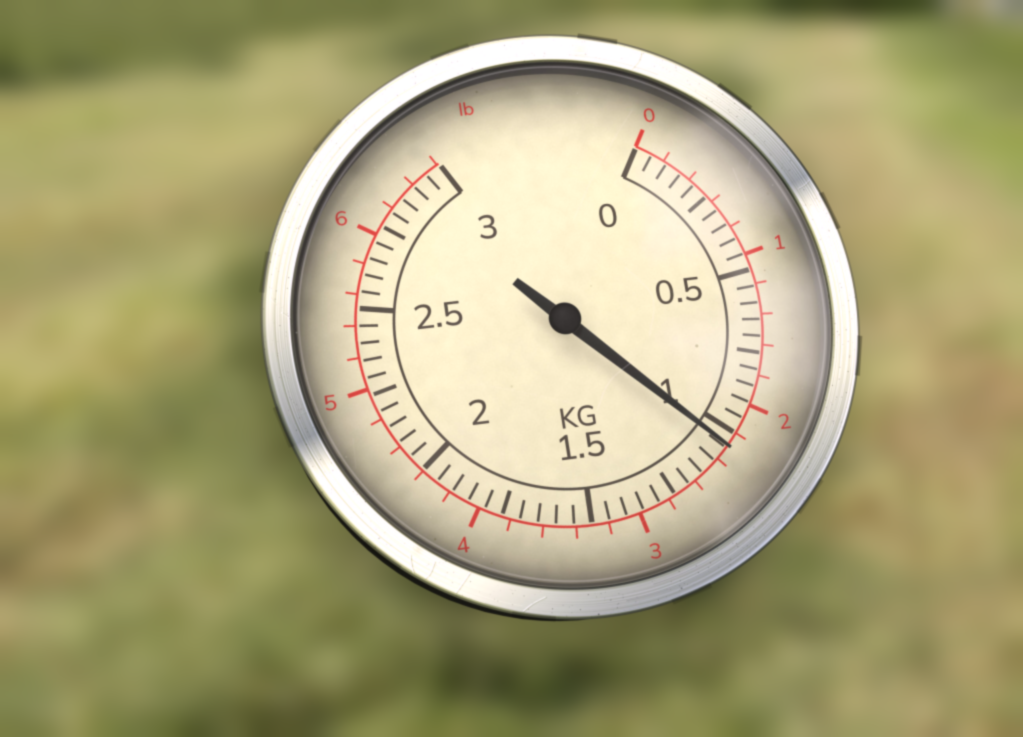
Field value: {"value": 1.05, "unit": "kg"}
